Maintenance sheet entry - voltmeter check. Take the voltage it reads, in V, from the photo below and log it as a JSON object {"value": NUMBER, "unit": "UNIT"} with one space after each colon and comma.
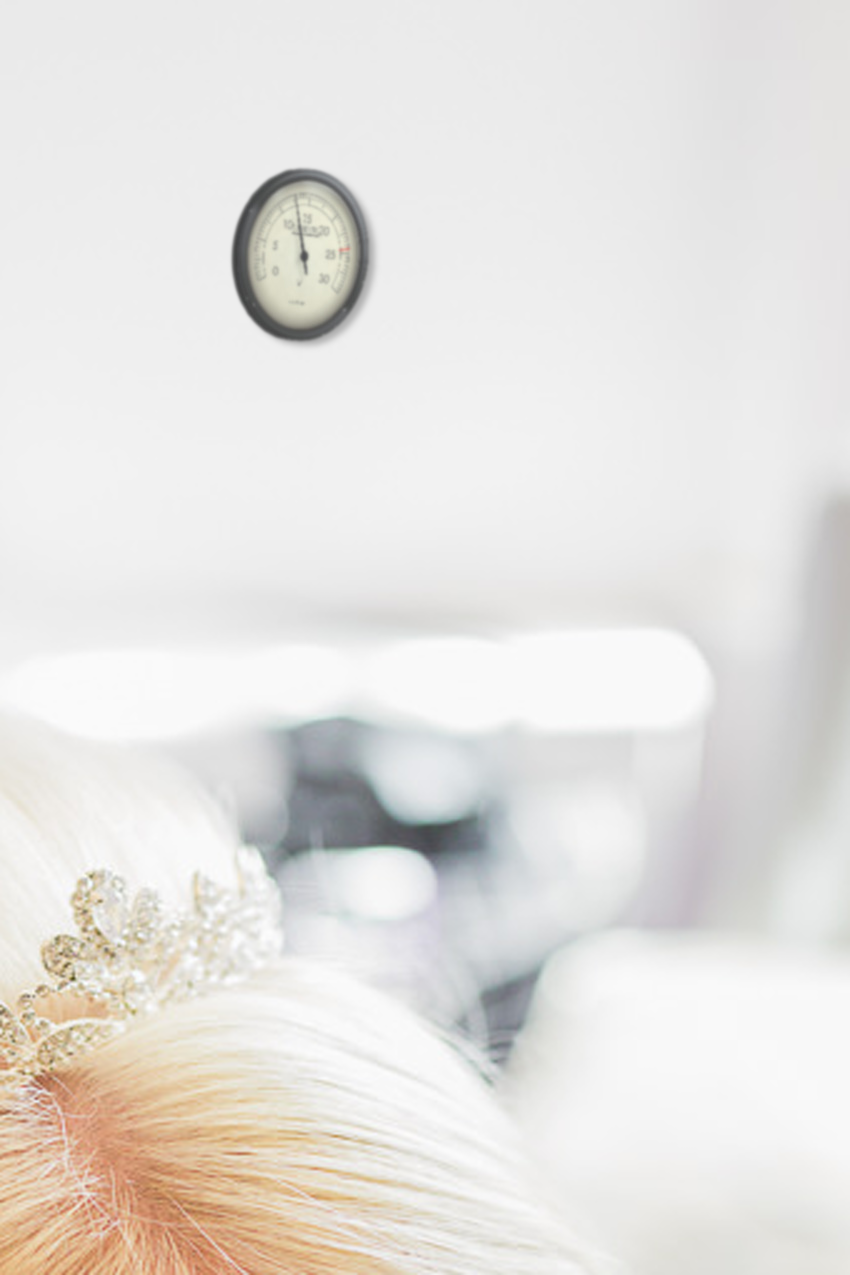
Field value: {"value": 12.5, "unit": "V"}
